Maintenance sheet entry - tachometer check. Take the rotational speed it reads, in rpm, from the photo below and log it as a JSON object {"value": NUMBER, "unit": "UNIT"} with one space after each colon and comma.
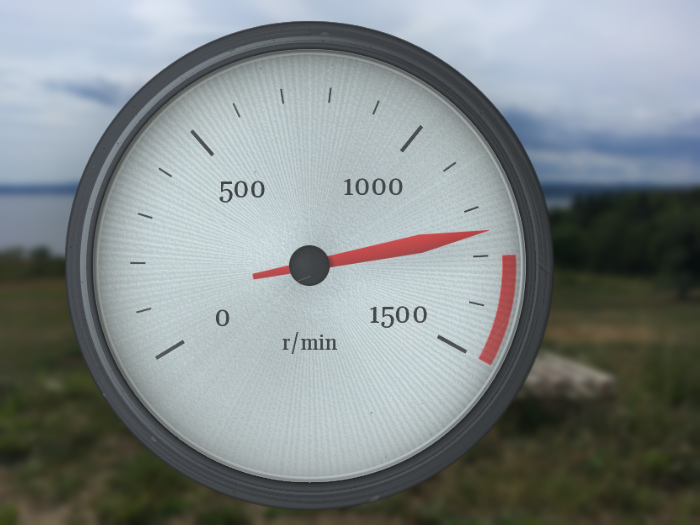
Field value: {"value": 1250, "unit": "rpm"}
